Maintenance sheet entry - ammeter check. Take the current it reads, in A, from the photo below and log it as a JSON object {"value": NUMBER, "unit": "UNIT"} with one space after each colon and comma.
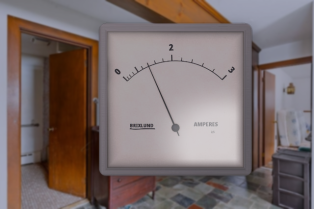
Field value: {"value": 1.4, "unit": "A"}
